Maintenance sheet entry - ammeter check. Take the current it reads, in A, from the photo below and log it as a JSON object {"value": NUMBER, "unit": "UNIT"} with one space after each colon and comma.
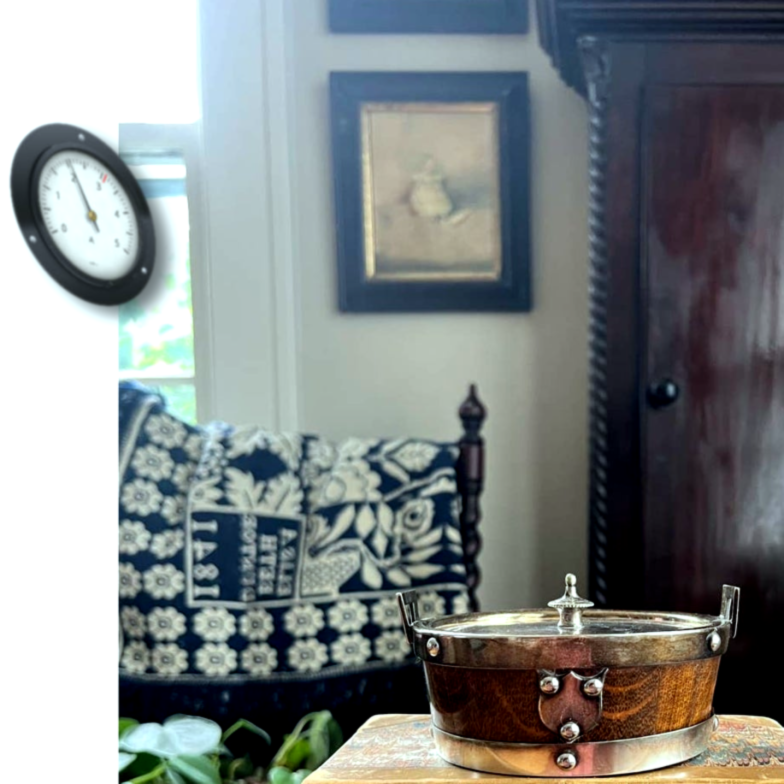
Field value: {"value": 2, "unit": "A"}
